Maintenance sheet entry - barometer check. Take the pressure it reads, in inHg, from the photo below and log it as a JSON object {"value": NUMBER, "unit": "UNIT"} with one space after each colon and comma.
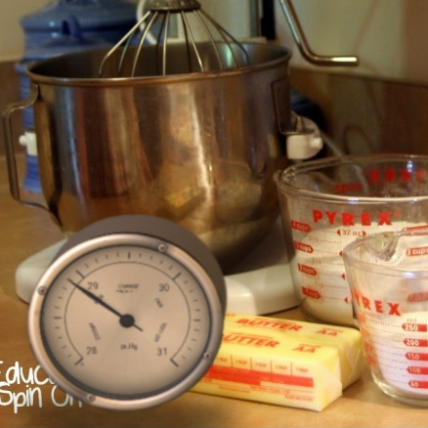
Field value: {"value": 28.9, "unit": "inHg"}
